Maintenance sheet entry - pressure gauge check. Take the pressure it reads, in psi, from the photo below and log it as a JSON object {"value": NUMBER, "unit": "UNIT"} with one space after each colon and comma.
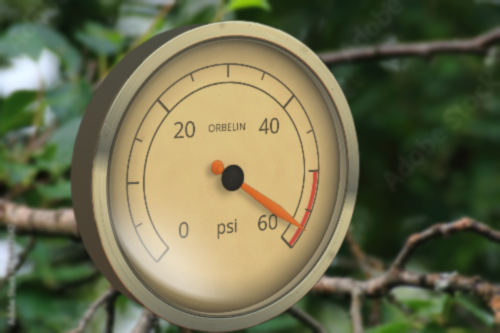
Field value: {"value": 57.5, "unit": "psi"}
